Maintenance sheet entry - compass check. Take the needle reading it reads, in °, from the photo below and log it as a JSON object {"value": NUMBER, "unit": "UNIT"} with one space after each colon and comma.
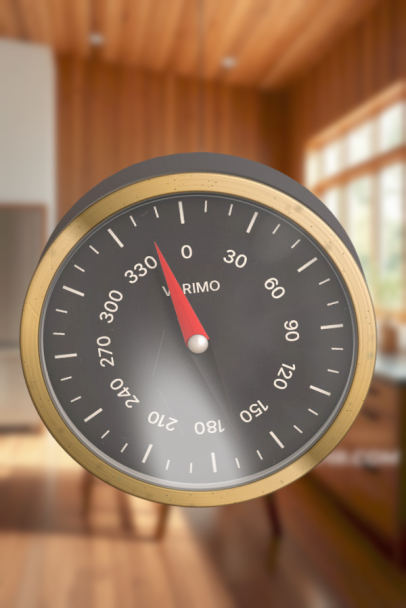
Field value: {"value": 345, "unit": "°"}
